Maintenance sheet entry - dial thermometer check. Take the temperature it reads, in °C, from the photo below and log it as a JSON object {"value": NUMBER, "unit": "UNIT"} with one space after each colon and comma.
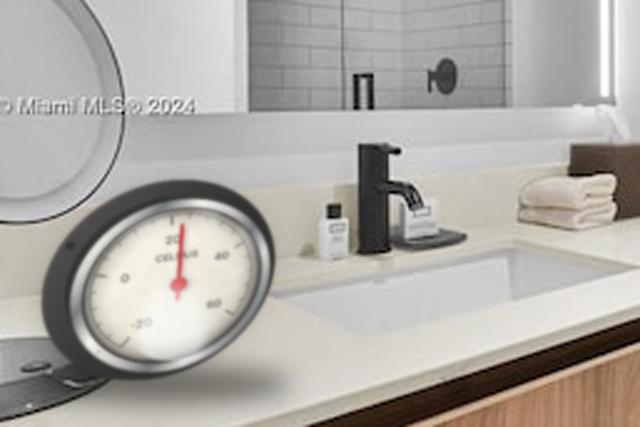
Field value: {"value": 22, "unit": "°C"}
